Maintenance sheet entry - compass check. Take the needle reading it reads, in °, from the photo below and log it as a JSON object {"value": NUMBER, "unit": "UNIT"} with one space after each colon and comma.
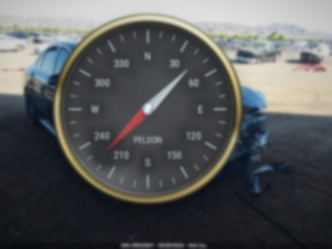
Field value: {"value": 225, "unit": "°"}
